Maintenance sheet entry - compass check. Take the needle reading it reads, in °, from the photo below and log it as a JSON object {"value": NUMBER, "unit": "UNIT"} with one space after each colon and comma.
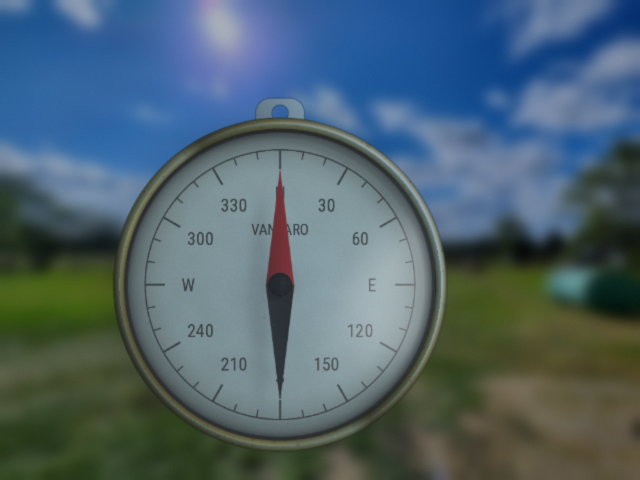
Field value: {"value": 0, "unit": "°"}
